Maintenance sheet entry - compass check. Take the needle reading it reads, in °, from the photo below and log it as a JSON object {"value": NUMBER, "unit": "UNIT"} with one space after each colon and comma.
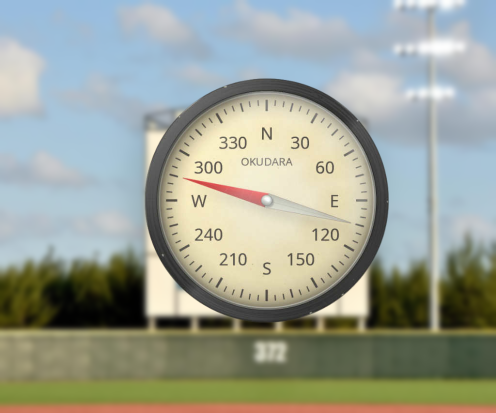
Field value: {"value": 285, "unit": "°"}
